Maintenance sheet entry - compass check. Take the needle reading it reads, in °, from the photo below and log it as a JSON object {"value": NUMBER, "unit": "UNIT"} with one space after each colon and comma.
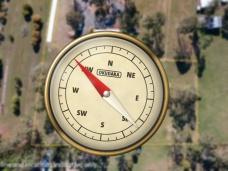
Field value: {"value": 310, "unit": "°"}
